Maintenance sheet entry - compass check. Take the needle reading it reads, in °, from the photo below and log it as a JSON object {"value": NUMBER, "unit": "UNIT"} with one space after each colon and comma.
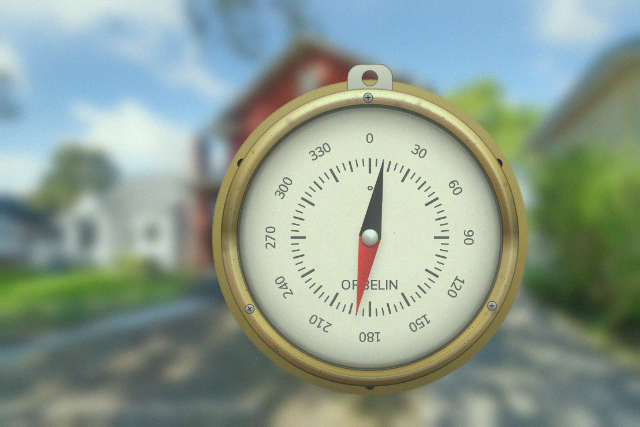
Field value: {"value": 190, "unit": "°"}
